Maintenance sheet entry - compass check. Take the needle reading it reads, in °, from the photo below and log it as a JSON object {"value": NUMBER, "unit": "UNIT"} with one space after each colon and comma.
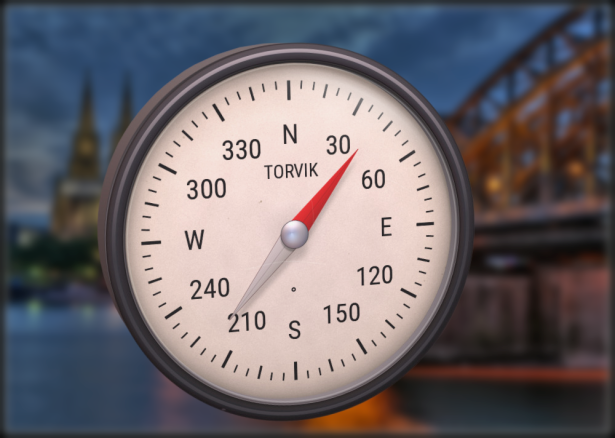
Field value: {"value": 40, "unit": "°"}
